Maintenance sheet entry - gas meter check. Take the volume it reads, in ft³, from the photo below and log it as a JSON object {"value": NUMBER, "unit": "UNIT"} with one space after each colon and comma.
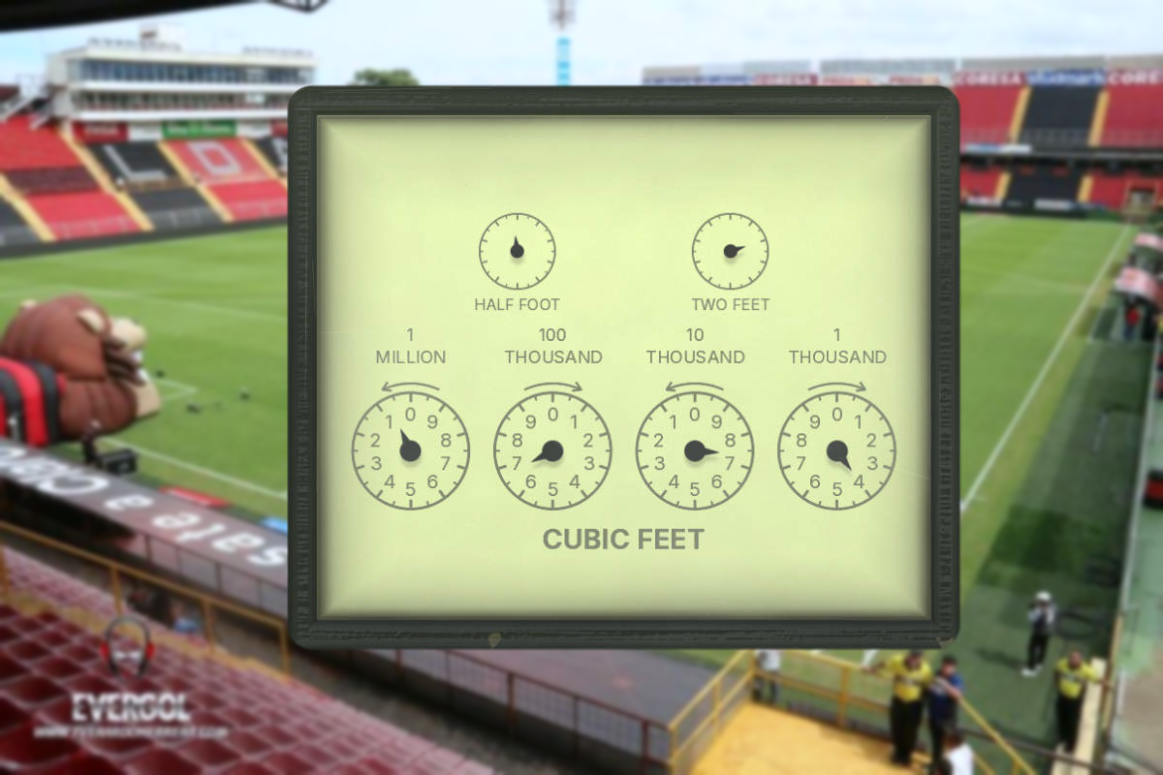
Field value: {"value": 67400, "unit": "ft³"}
